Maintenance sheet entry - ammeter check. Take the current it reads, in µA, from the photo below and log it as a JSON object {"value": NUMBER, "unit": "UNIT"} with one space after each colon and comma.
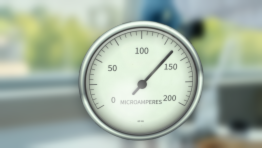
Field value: {"value": 135, "unit": "µA"}
